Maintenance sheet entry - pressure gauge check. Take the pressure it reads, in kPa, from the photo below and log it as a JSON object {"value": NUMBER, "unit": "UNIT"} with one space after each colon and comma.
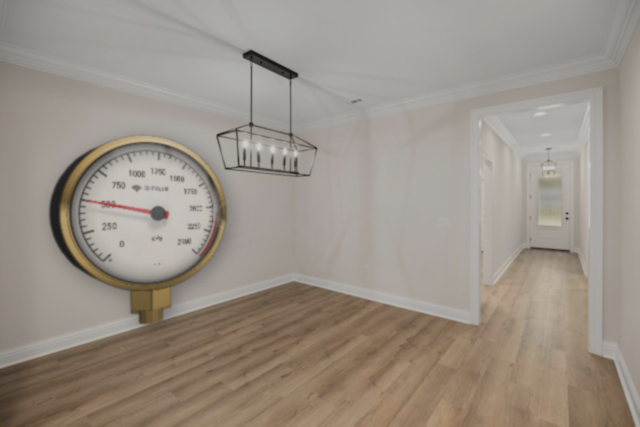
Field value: {"value": 500, "unit": "kPa"}
